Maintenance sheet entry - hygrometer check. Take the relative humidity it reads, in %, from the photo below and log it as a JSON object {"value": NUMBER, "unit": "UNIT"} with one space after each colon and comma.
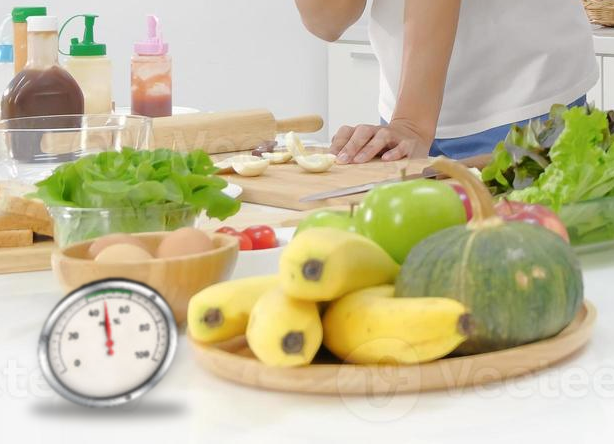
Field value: {"value": 48, "unit": "%"}
